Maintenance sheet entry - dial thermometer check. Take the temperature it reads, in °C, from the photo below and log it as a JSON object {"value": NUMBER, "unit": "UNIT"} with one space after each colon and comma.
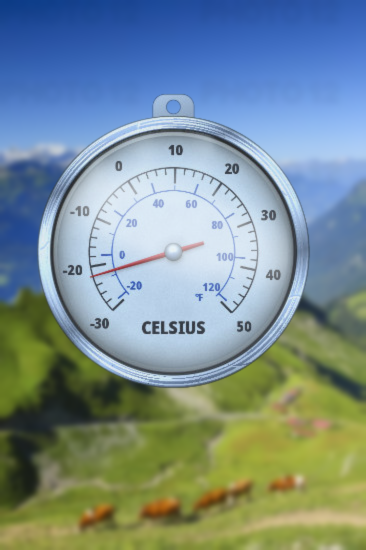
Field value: {"value": -22, "unit": "°C"}
